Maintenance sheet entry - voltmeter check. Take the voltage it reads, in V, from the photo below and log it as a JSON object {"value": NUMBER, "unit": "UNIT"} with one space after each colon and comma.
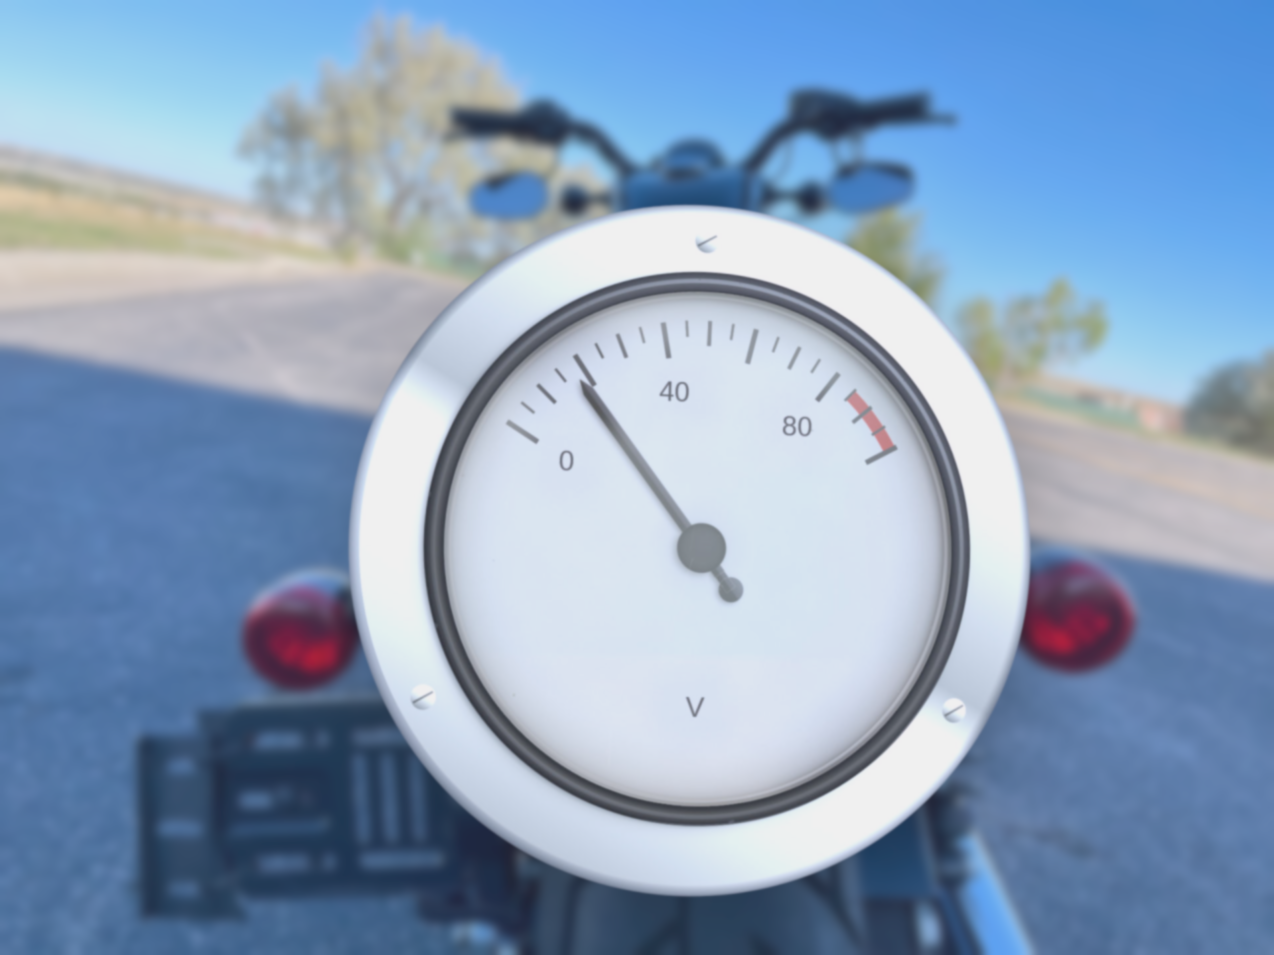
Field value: {"value": 17.5, "unit": "V"}
